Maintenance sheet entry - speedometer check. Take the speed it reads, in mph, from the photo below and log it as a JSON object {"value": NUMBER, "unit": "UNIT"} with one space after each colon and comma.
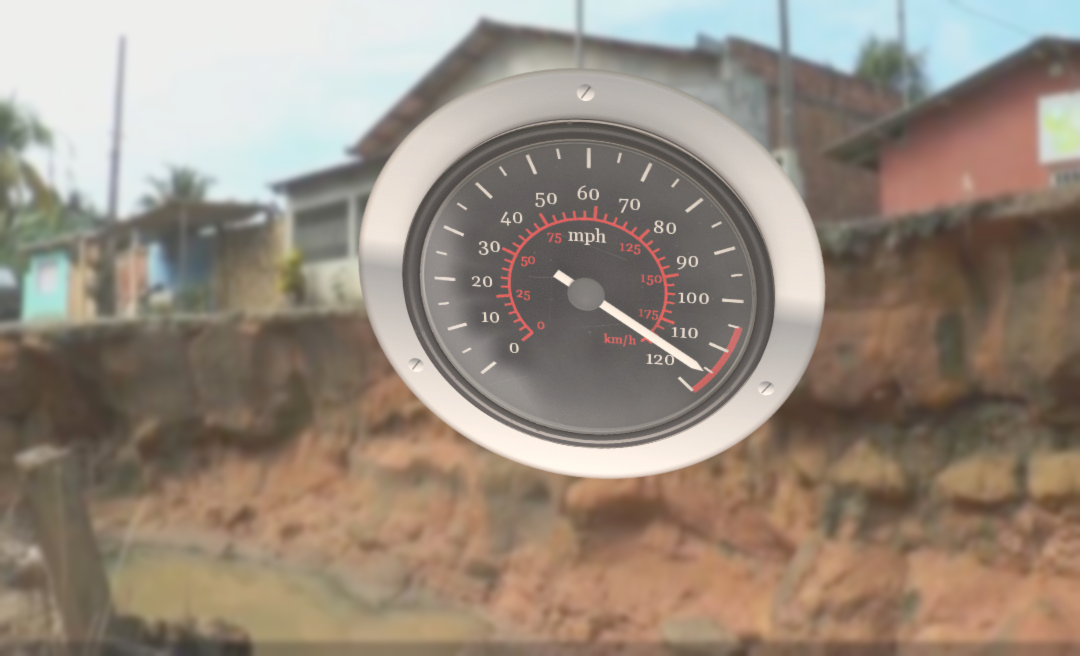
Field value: {"value": 115, "unit": "mph"}
